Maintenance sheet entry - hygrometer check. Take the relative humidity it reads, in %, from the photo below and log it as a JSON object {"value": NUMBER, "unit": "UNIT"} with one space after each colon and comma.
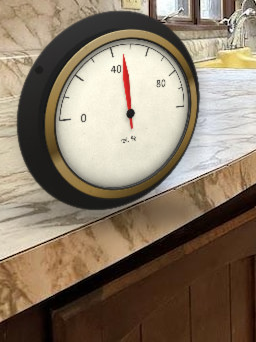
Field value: {"value": 45, "unit": "%"}
